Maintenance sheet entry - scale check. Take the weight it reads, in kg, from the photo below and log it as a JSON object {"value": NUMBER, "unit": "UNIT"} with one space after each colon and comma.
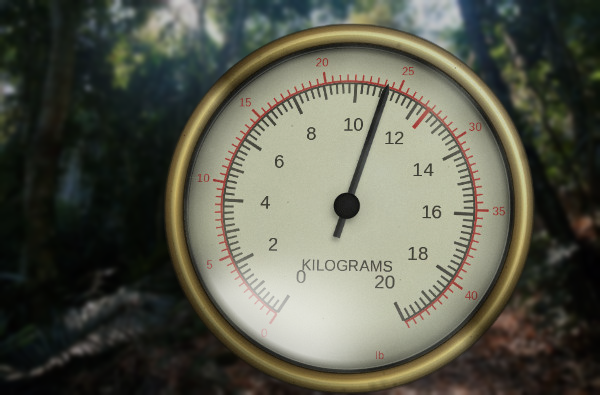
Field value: {"value": 11, "unit": "kg"}
